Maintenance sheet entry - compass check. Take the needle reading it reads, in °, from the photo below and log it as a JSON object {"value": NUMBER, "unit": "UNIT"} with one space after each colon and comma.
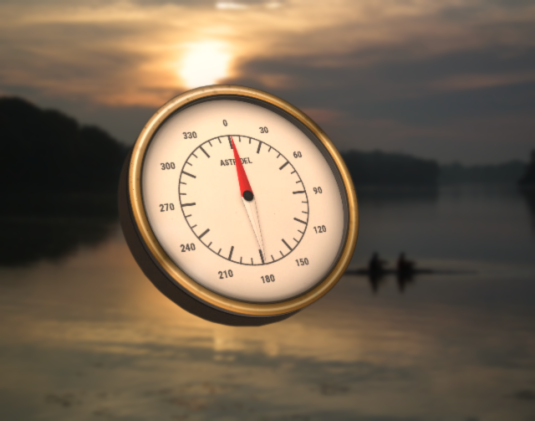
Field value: {"value": 0, "unit": "°"}
